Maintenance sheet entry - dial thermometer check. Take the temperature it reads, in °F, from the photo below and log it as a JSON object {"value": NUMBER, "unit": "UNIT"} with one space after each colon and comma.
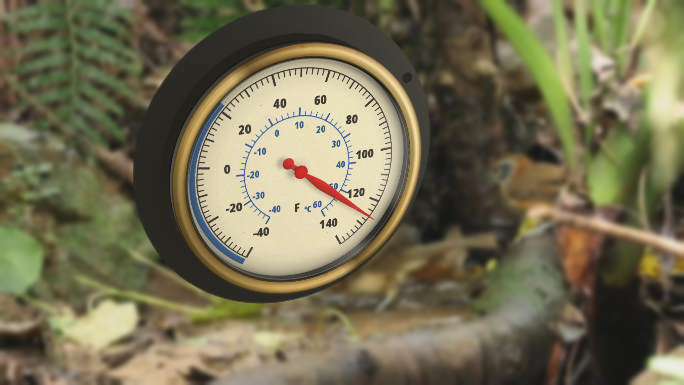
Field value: {"value": 126, "unit": "°F"}
